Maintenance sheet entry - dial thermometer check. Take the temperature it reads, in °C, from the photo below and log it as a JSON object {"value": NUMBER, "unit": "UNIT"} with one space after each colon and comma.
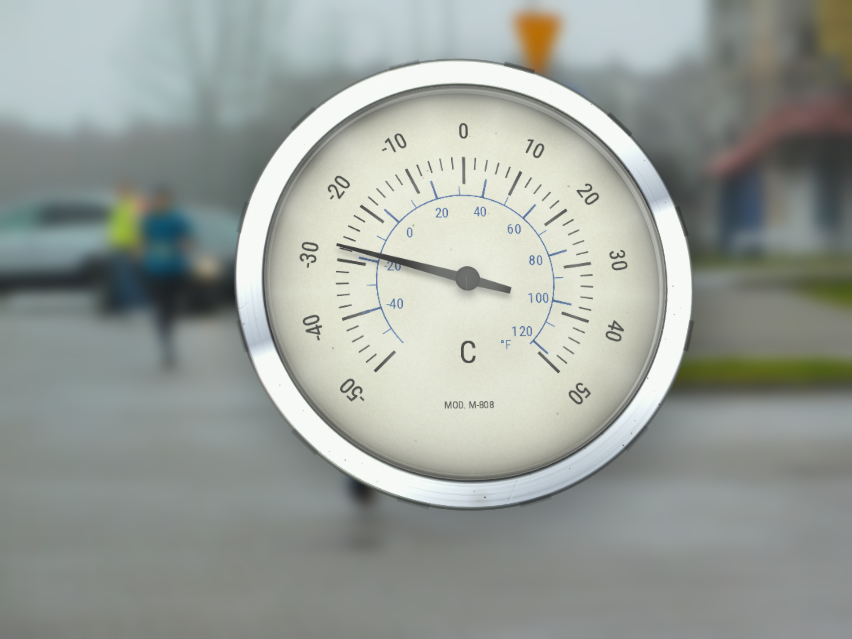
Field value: {"value": -28, "unit": "°C"}
